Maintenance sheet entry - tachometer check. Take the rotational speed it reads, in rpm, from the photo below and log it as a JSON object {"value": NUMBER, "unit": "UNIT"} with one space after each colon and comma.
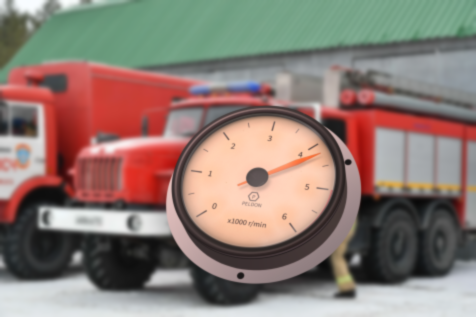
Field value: {"value": 4250, "unit": "rpm"}
